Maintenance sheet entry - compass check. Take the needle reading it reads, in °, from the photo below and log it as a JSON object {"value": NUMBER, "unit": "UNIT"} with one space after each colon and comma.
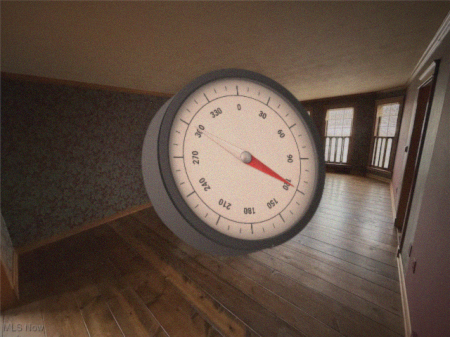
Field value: {"value": 120, "unit": "°"}
